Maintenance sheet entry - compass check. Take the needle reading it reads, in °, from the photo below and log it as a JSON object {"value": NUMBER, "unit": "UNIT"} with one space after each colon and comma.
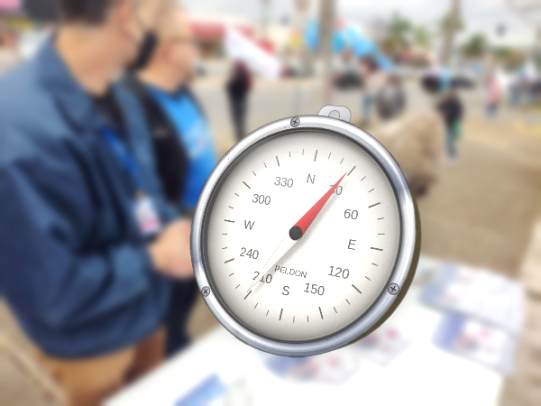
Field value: {"value": 30, "unit": "°"}
